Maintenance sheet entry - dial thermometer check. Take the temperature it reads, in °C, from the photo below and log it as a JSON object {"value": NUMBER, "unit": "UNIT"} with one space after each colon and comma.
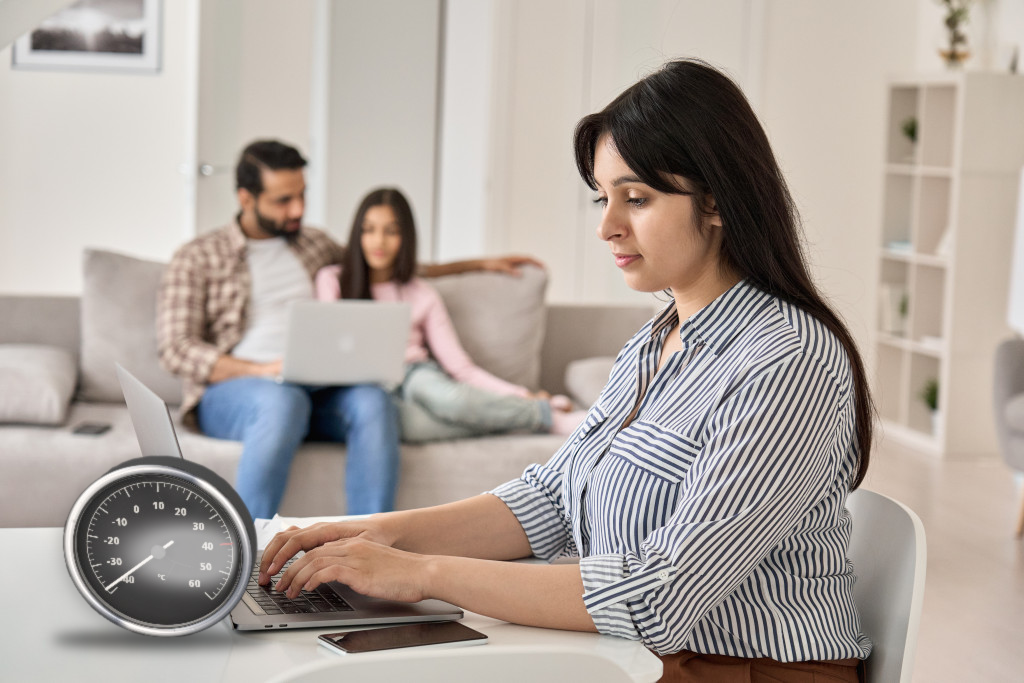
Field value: {"value": -38, "unit": "°C"}
